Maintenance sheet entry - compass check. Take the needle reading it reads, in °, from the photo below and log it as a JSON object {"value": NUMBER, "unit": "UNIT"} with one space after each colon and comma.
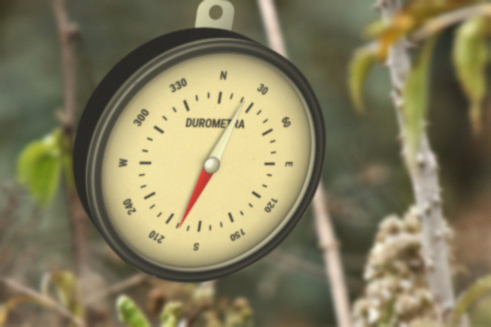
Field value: {"value": 200, "unit": "°"}
